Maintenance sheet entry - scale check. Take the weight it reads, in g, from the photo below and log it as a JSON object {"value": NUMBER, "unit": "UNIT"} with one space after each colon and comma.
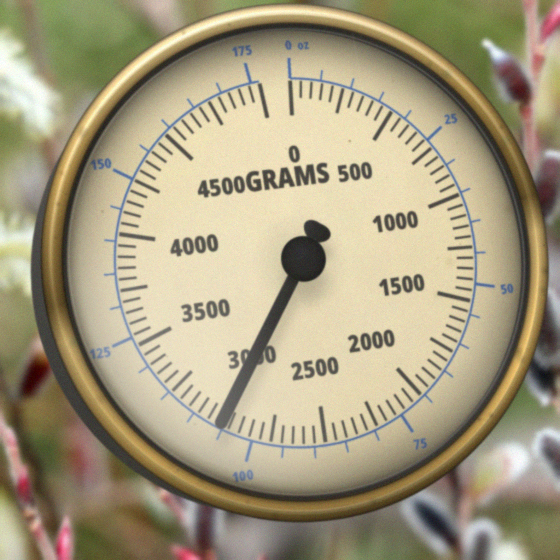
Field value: {"value": 3000, "unit": "g"}
